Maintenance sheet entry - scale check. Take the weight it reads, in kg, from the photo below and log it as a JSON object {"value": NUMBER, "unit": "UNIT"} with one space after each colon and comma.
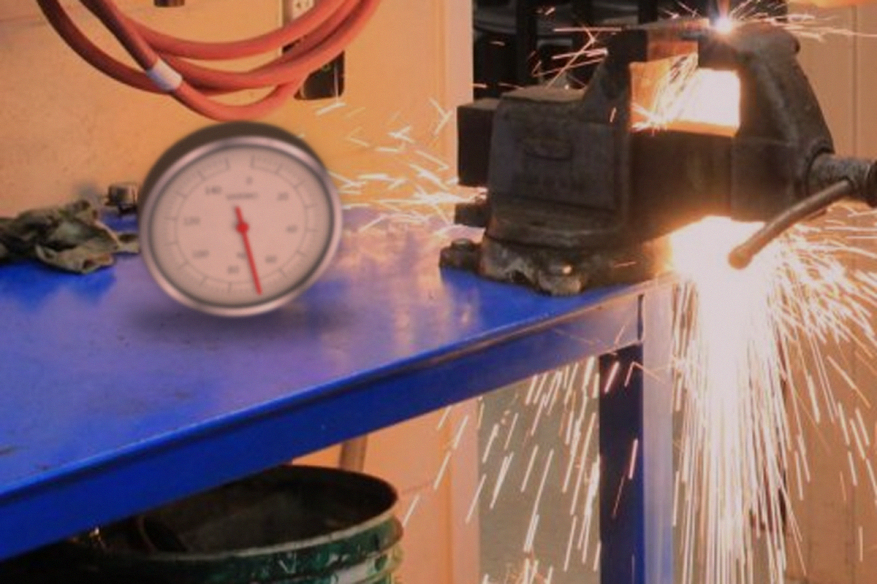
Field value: {"value": 70, "unit": "kg"}
